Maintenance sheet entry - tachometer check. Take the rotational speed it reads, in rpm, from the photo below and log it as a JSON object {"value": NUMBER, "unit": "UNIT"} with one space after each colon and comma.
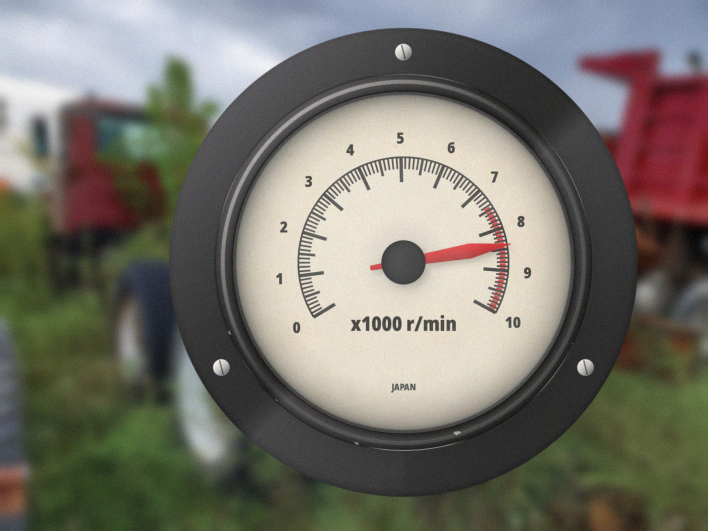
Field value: {"value": 8400, "unit": "rpm"}
